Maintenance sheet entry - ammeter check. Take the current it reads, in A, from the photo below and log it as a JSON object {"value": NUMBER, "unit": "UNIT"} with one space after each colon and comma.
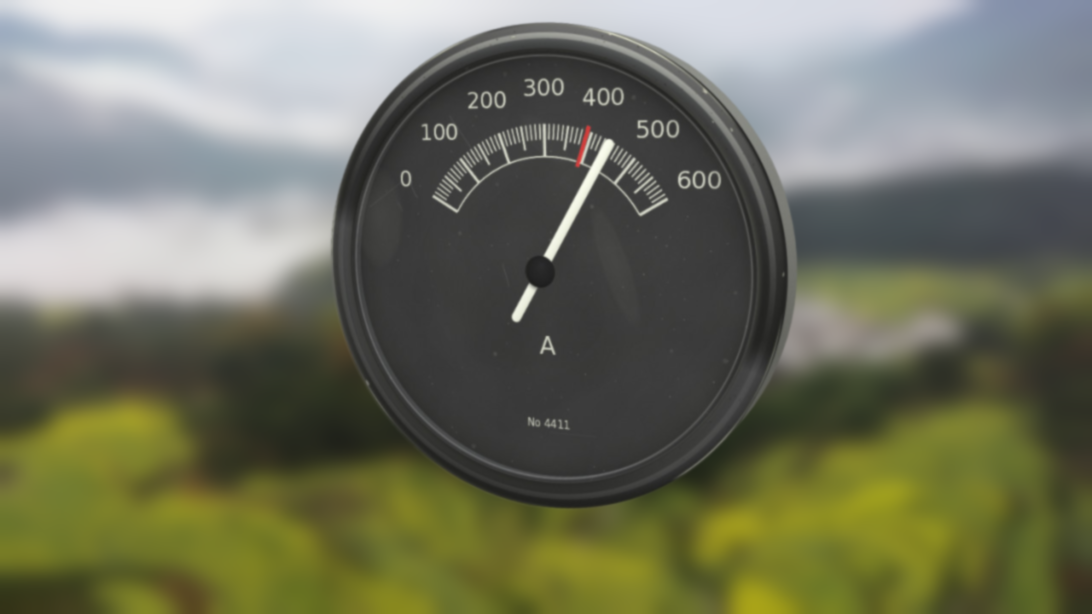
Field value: {"value": 450, "unit": "A"}
